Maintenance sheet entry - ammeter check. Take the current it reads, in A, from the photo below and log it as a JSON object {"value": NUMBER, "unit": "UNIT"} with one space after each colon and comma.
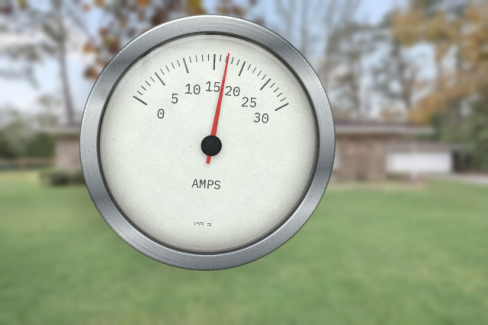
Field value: {"value": 17, "unit": "A"}
